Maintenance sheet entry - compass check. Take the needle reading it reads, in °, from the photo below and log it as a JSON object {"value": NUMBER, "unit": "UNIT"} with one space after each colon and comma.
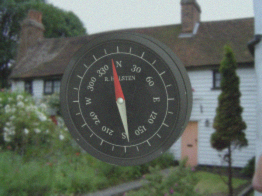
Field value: {"value": 352.5, "unit": "°"}
